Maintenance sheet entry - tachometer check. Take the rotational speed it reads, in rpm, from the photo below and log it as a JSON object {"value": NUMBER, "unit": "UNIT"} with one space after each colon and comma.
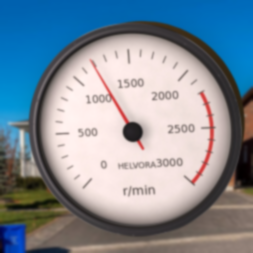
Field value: {"value": 1200, "unit": "rpm"}
